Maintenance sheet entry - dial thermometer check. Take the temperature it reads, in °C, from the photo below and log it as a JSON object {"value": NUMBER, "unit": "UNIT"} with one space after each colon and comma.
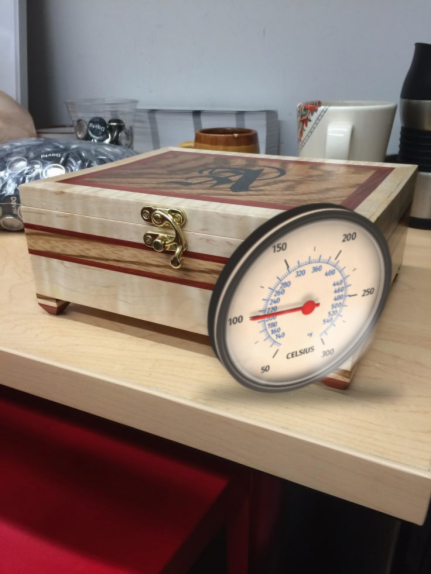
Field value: {"value": 100, "unit": "°C"}
